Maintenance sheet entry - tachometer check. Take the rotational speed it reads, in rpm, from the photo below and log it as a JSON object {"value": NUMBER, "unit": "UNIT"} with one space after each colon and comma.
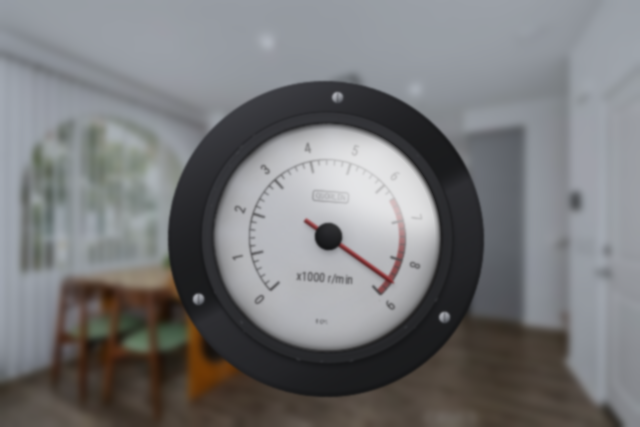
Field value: {"value": 8600, "unit": "rpm"}
